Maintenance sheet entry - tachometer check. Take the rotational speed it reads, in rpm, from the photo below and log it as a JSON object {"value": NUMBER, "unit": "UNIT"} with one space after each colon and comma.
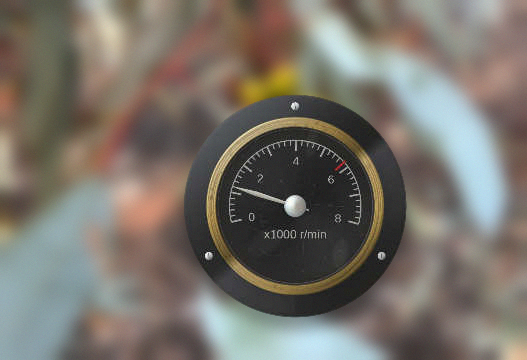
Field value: {"value": 1200, "unit": "rpm"}
